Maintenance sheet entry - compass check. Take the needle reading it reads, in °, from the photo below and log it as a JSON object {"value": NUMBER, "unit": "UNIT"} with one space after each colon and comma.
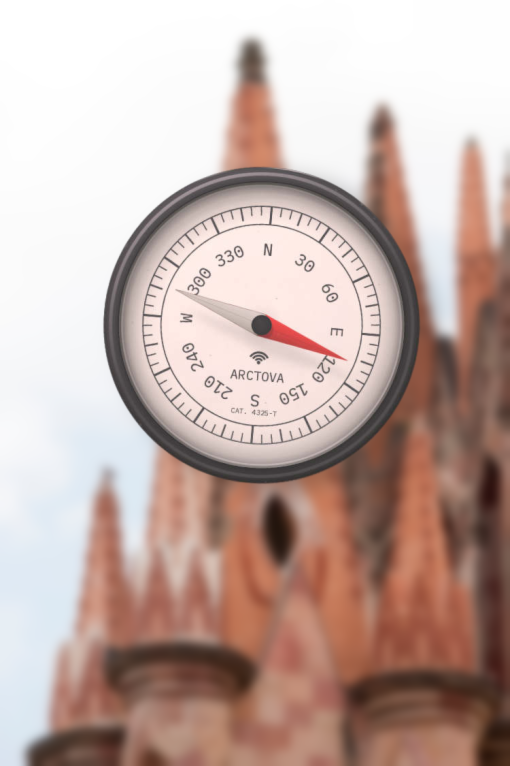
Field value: {"value": 107.5, "unit": "°"}
